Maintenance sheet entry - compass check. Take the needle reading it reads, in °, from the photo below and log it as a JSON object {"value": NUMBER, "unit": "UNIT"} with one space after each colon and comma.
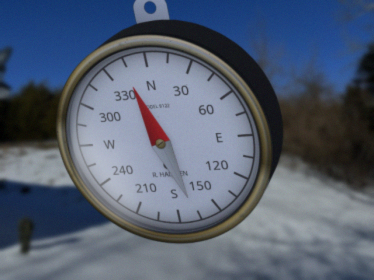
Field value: {"value": 345, "unit": "°"}
